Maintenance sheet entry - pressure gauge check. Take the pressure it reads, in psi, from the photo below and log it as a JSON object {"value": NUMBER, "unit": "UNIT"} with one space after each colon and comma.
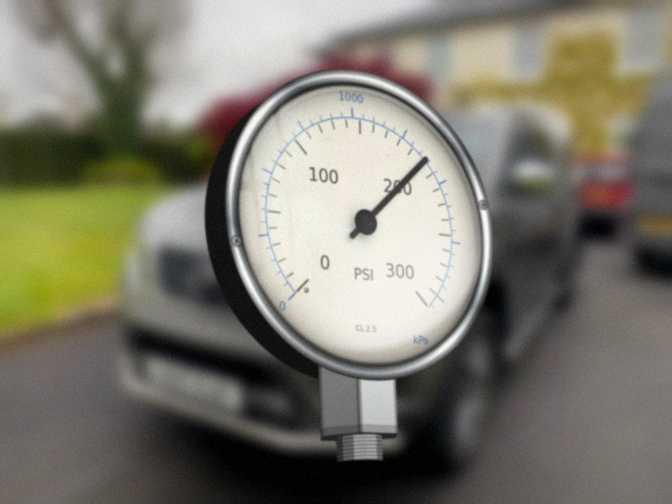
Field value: {"value": 200, "unit": "psi"}
